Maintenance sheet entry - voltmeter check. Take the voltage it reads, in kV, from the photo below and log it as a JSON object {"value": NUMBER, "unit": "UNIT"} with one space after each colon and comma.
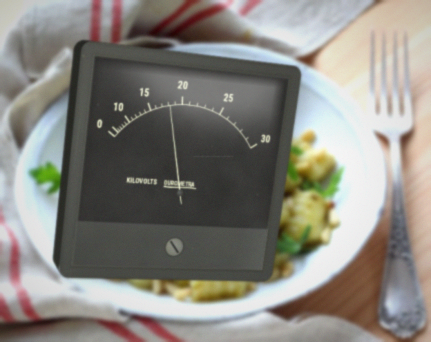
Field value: {"value": 18, "unit": "kV"}
